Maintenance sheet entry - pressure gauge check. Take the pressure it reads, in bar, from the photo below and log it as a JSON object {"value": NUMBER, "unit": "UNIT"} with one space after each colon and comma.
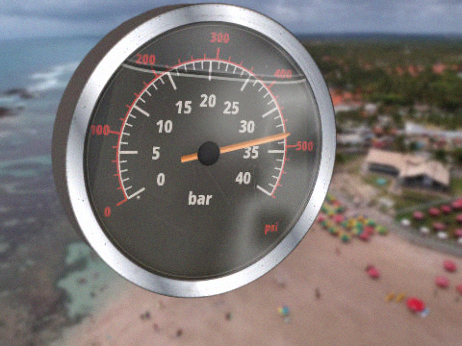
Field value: {"value": 33, "unit": "bar"}
